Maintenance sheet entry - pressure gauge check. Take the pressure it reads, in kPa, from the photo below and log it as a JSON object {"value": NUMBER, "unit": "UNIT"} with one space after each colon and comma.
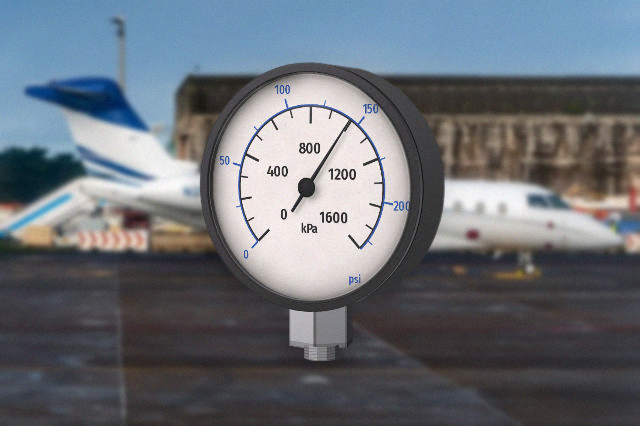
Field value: {"value": 1000, "unit": "kPa"}
